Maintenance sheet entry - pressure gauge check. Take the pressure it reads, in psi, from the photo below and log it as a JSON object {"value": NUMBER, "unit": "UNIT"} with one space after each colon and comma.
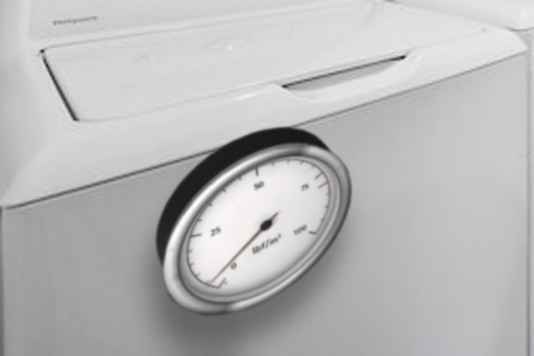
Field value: {"value": 5, "unit": "psi"}
